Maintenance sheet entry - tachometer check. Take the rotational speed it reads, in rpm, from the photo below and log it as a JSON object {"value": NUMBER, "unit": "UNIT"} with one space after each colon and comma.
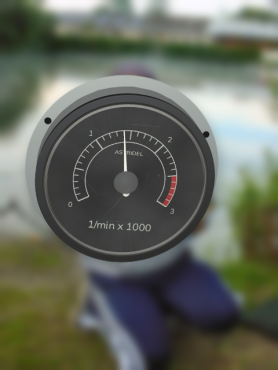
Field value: {"value": 1400, "unit": "rpm"}
